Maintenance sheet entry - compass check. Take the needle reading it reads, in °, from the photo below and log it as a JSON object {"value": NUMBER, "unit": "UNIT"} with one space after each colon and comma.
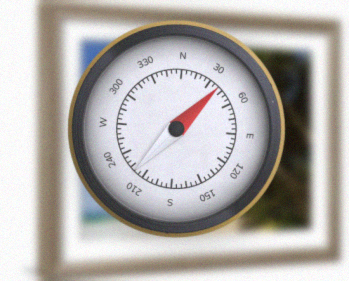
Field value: {"value": 40, "unit": "°"}
